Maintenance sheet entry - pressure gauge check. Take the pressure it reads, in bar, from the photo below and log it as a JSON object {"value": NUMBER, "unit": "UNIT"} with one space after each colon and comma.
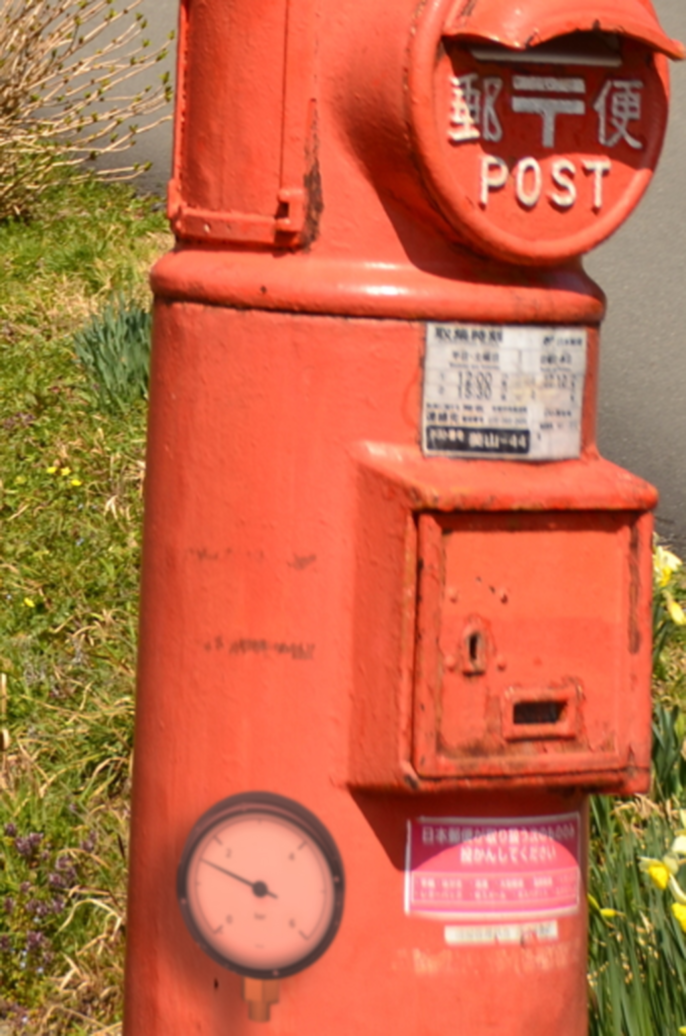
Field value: {"value": 1.5, "unit": "bar"}
